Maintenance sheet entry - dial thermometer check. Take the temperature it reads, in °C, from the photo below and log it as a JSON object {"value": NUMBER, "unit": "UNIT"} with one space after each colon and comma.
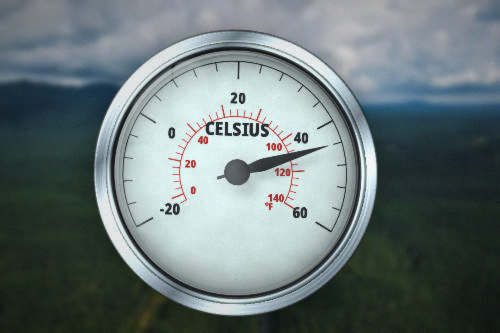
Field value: {"value": 44, "unit": "°C"}
